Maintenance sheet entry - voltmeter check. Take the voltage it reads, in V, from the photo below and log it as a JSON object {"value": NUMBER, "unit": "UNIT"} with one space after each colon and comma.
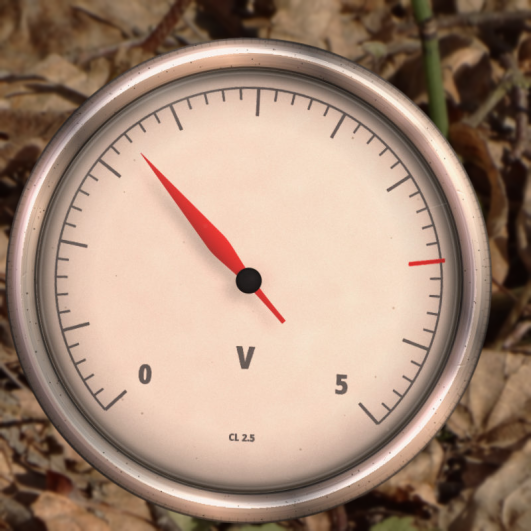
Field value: {"value": 1.7, "unit": "V"}
